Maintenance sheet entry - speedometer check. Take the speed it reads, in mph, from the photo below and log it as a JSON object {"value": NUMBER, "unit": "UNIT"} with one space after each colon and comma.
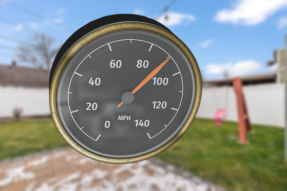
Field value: {"value": 90, "unit": "mph"}
